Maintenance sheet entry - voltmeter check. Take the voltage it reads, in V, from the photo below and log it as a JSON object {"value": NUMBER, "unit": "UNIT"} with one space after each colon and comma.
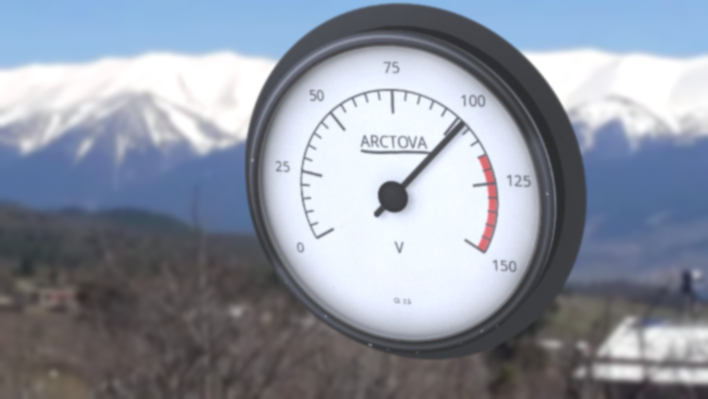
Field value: {"value": 102.5, "unit": "V"}
